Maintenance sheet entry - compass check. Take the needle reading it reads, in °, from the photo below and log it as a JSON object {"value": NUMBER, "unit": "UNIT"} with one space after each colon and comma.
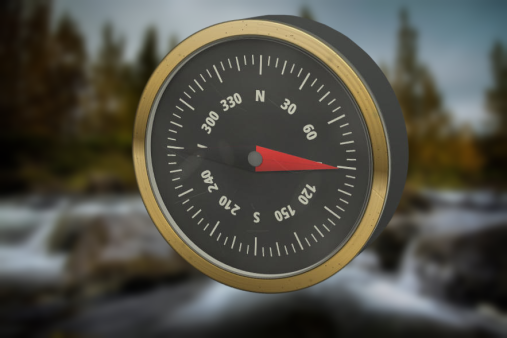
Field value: {"value": 90, "unit": "°"}
